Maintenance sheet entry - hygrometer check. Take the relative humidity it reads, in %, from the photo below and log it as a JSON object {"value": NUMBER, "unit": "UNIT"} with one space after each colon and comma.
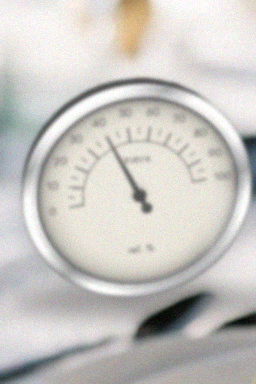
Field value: {"value": 40, "unit": "%"}
